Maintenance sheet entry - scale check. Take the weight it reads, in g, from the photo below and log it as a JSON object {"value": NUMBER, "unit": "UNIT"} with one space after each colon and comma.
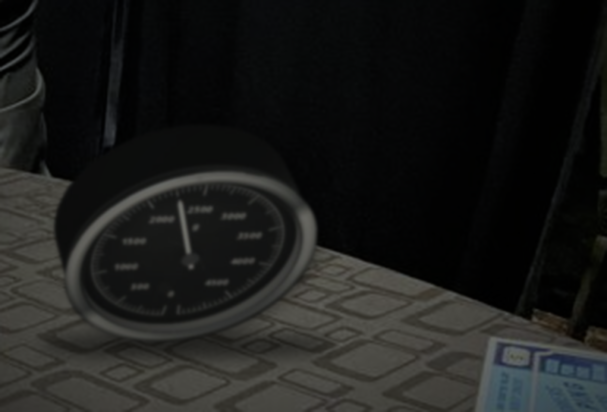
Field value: {"value": 2250, "unit": "g"}
